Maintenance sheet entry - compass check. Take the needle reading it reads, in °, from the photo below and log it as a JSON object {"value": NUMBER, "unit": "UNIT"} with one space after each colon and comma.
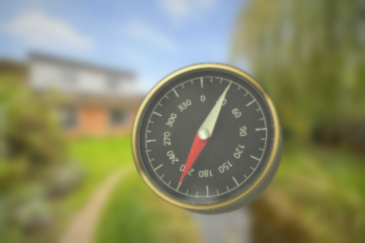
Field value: {"value": 210, "unit": "°"}
